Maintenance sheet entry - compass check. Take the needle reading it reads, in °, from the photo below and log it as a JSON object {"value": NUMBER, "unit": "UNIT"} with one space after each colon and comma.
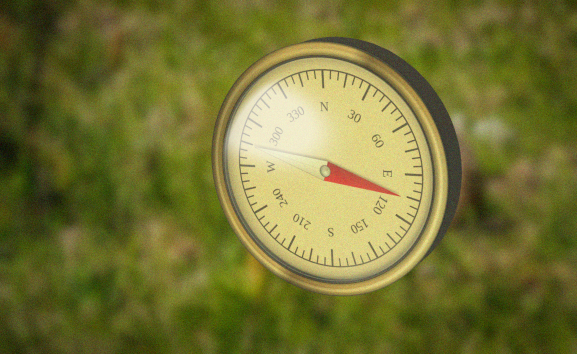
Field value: {"value": 105, "unit": "°"}
